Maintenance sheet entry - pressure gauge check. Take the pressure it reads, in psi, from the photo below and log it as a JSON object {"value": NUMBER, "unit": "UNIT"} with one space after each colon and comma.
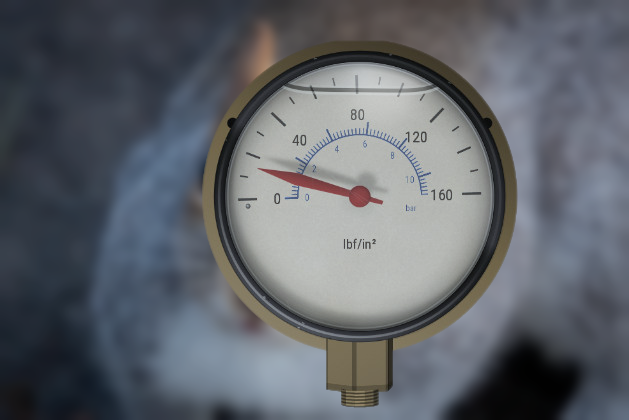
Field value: {"value": 15, "unit": "psi"}
